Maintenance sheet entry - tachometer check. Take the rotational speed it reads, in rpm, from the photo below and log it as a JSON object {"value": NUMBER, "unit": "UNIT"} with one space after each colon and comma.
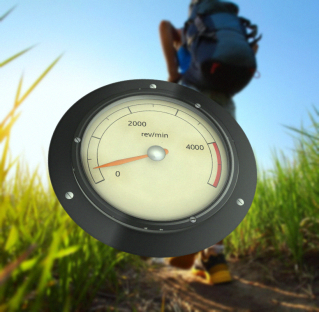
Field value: {"value": 250, "unit": "rpm"}
